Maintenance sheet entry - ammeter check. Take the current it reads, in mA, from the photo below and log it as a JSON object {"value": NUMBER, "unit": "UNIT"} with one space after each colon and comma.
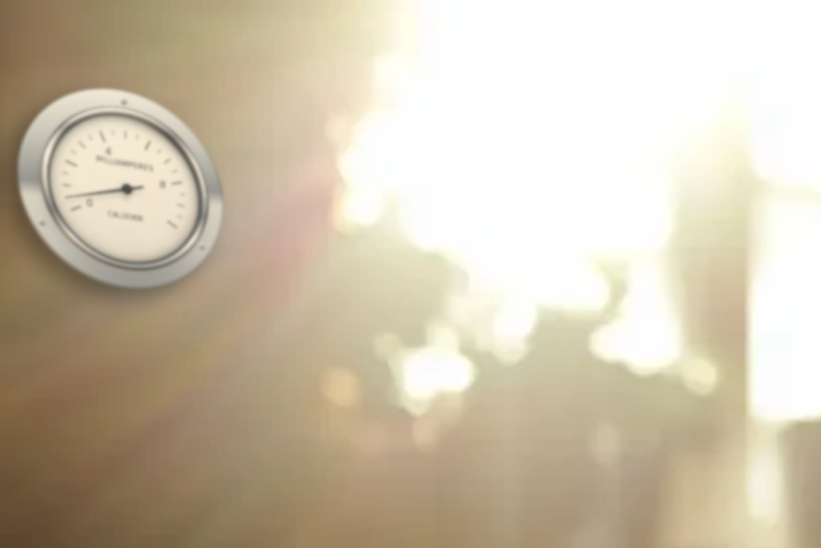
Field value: {"value": 0.5, "unit": "mA"}
